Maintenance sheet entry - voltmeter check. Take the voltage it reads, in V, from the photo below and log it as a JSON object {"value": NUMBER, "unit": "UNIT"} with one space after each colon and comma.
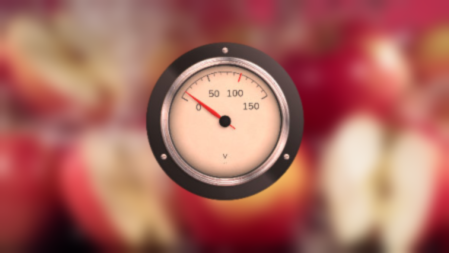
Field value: {"value": 10, "unit": "V"}
